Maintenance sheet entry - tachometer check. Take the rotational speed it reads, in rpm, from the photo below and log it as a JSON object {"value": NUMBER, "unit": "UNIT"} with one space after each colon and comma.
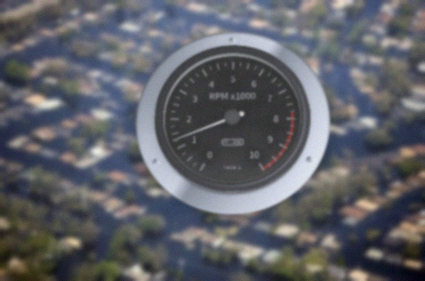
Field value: {"value": 1250, "unit": "rpm"}
